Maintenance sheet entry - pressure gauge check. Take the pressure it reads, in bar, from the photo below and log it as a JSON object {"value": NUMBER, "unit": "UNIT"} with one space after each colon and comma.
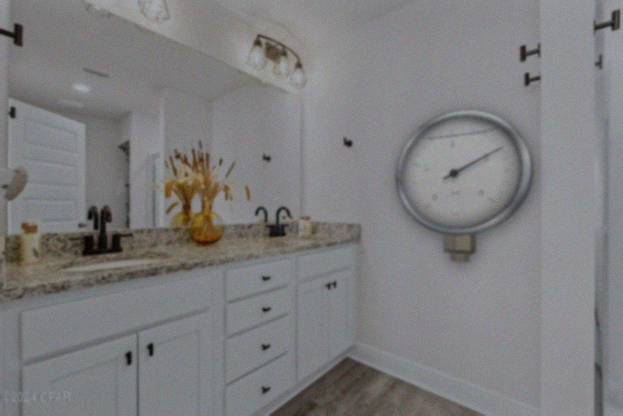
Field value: {"value": 3, "unit": "bar"}
